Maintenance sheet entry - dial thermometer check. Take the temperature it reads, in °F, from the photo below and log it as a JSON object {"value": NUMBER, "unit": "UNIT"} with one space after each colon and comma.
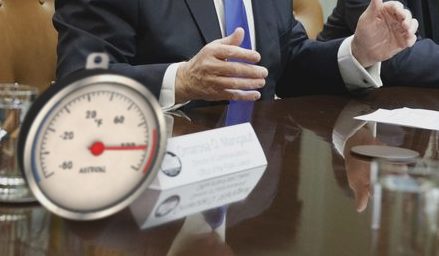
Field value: {"value": 100, "unit": "°F"}
